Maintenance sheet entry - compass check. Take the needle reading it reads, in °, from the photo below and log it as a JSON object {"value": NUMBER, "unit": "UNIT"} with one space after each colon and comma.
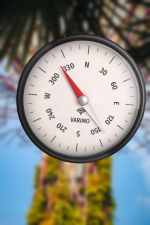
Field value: {"value": 320, "unit": "°"}
